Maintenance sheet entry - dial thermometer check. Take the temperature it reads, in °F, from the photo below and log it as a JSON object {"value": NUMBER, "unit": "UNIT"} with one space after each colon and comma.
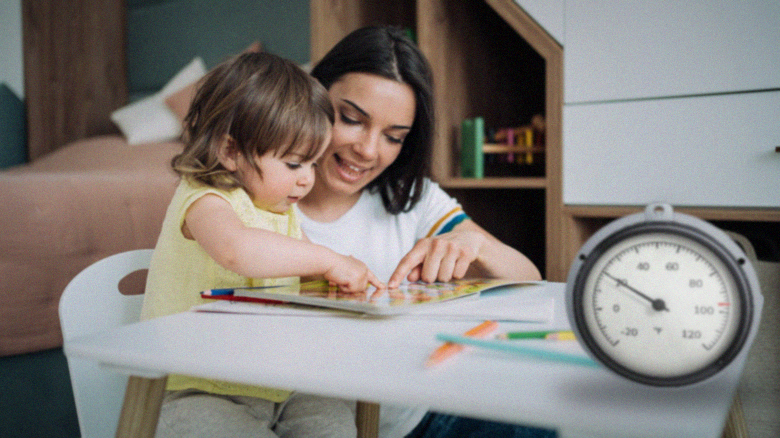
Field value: {"value": 20, "unit": "°F"}
